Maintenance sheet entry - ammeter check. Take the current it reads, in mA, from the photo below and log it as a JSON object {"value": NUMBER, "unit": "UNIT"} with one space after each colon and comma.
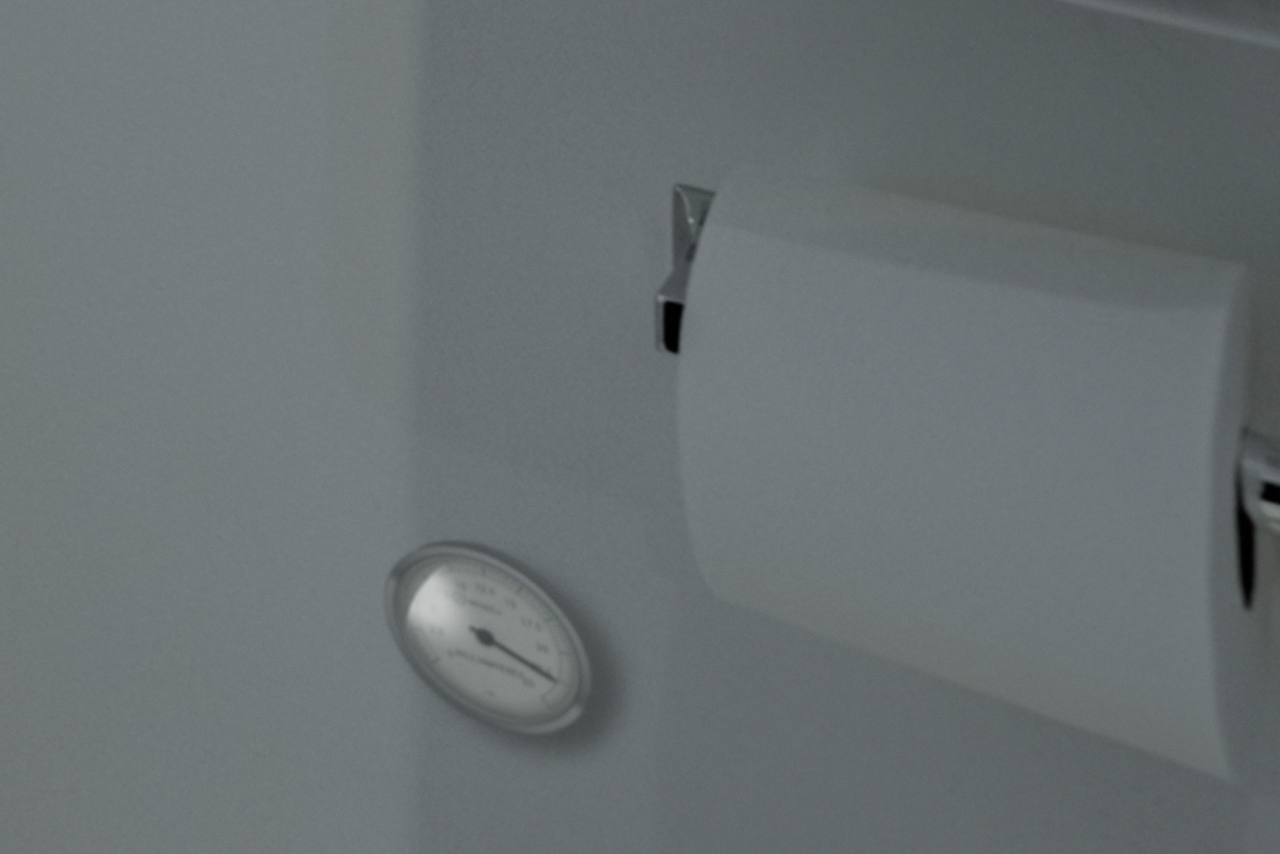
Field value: {"value": 22.5, "unit": "mA"}
